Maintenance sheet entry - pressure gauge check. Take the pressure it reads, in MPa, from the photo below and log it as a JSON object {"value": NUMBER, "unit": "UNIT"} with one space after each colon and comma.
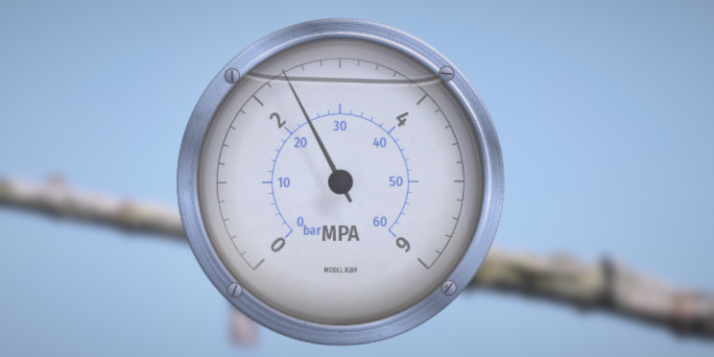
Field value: {"value": 2.4, "unit": "MPa"}
